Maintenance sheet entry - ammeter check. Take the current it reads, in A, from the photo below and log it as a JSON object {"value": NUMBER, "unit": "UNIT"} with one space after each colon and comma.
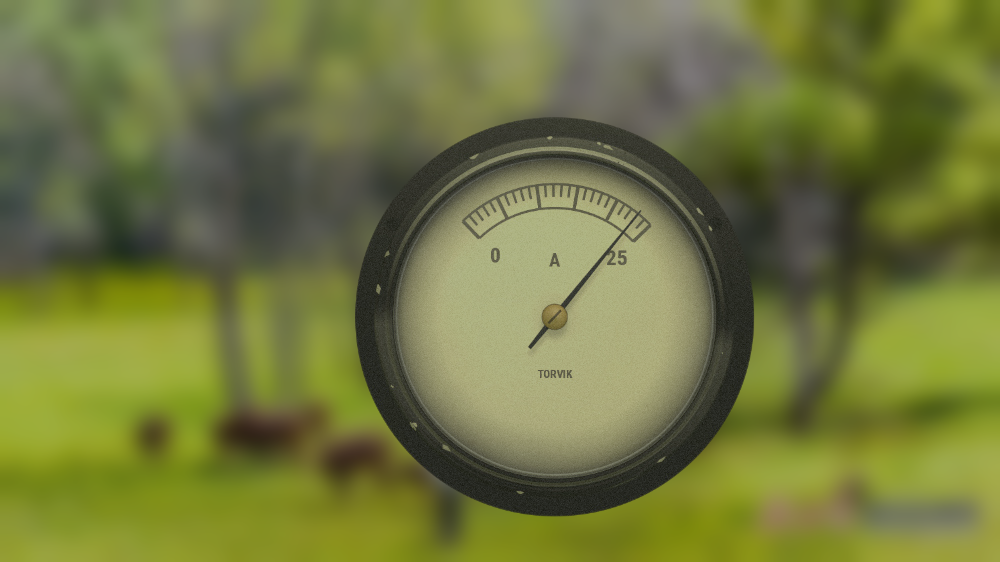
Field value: {"value": 23, "unit": "A"}
